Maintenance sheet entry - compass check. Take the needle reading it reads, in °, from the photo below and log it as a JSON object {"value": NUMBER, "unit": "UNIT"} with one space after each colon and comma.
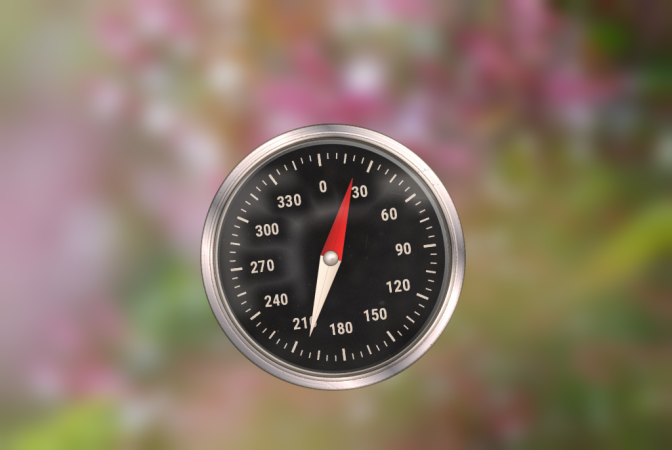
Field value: {"value": 22.5, "unit": "°"}
